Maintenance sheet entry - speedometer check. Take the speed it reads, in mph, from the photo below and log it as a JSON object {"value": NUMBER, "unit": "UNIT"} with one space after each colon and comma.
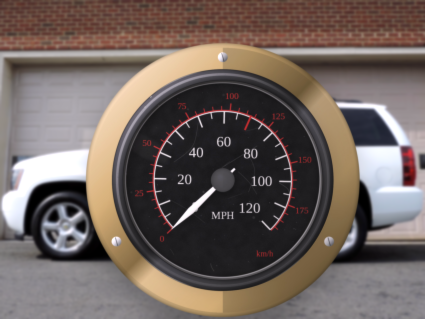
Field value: {"value": 0, "unit": "mph"}
